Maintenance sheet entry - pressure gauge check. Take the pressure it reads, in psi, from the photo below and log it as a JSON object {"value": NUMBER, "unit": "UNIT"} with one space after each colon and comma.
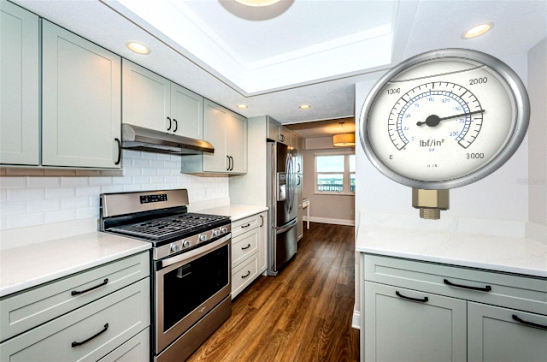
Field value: {"value": 2400, "unit": "psi"}
